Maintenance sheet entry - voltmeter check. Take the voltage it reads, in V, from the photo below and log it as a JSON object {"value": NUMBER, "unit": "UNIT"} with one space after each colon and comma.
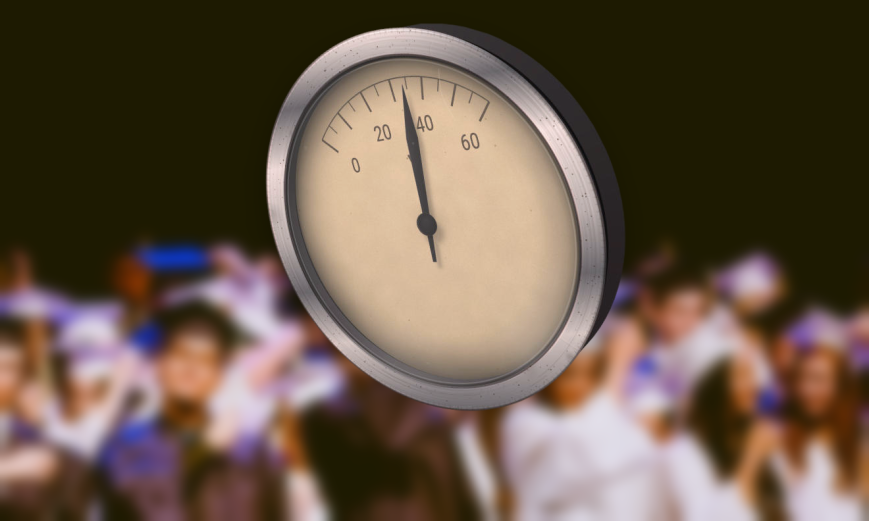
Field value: {"value": 35, "unit": "V"}
